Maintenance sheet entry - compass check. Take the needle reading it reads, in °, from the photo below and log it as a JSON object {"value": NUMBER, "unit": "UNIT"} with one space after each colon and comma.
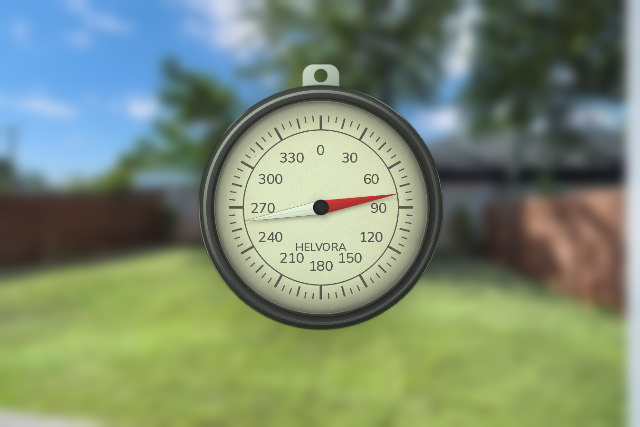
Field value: {"value": 80, "unit": "°"}
